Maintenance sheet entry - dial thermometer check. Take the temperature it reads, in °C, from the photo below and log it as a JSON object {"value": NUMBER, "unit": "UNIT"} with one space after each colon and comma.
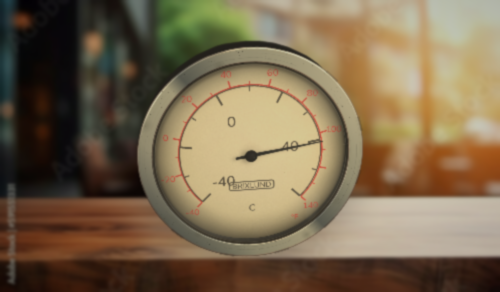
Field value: {"value": 40, "unit": "°C"}
